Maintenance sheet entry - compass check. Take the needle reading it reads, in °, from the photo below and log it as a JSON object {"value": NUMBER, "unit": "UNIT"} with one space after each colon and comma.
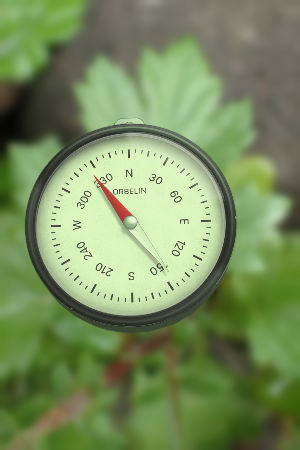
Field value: {"value": 325, "unit": "°"}
